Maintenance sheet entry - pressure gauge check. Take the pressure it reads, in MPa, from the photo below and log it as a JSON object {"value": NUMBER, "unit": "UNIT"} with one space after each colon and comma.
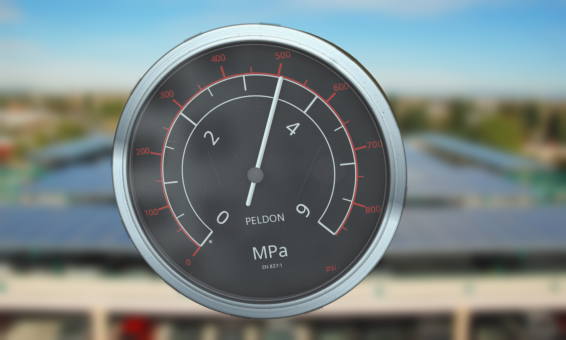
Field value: {"value": 3.5, "unit": "MPa"}
